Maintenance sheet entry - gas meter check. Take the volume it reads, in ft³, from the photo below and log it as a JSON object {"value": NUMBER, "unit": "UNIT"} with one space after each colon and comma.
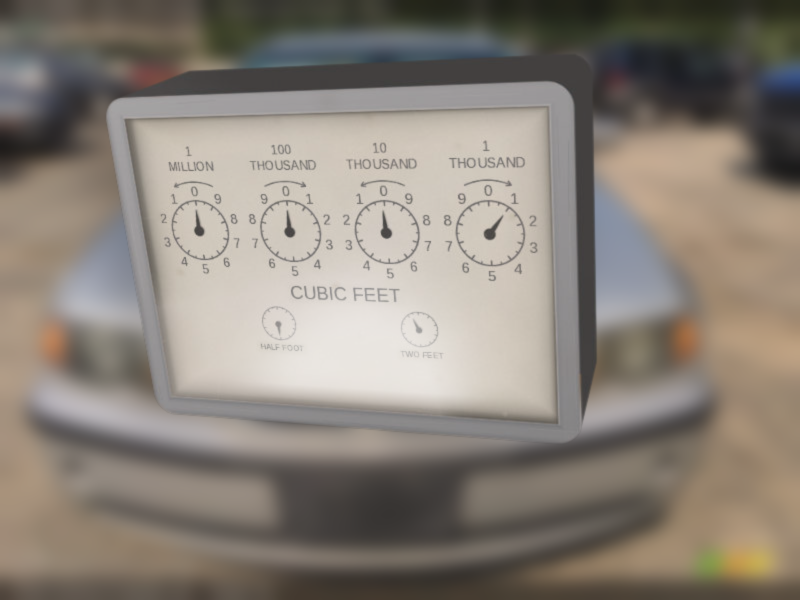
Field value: {"value": 100, "unit": "ft³"}
